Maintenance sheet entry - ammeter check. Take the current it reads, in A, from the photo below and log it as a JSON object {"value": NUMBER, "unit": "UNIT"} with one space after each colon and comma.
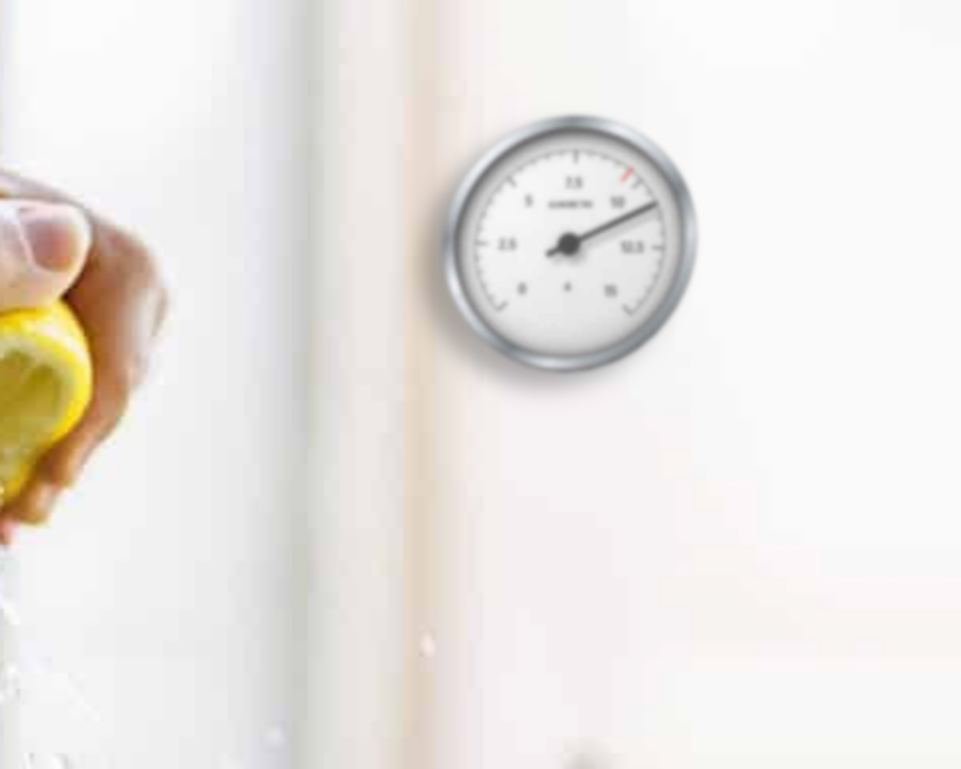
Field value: {"value": 11, "unit": "A"}
